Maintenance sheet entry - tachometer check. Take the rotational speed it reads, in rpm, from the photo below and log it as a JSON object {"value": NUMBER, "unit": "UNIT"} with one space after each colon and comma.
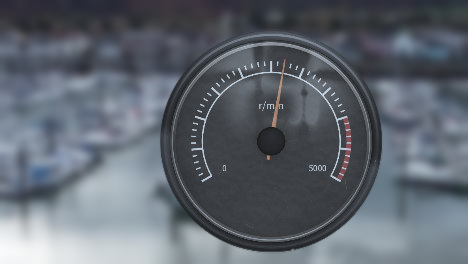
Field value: {"value": 2700, "unit": "rpm"}
